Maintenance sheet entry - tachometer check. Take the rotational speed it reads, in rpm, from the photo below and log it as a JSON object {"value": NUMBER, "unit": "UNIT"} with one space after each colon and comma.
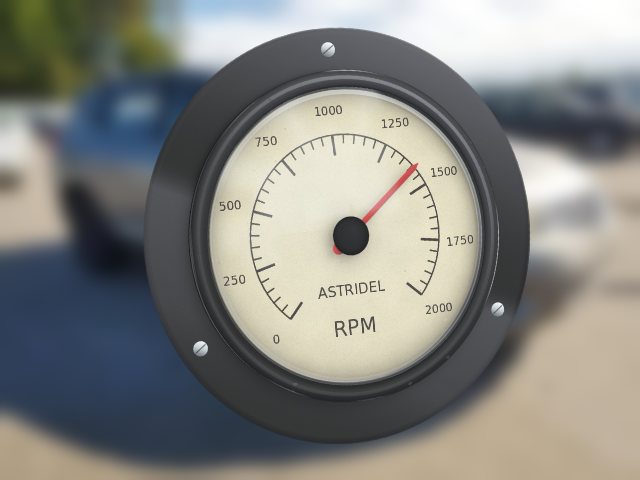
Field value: {"value": 1400, "unit": "rpm"}
